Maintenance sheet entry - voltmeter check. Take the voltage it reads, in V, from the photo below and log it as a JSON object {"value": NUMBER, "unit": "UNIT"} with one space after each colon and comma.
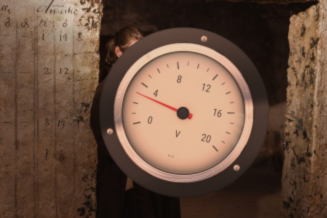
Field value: {"value": 3, "unit": "V"}
